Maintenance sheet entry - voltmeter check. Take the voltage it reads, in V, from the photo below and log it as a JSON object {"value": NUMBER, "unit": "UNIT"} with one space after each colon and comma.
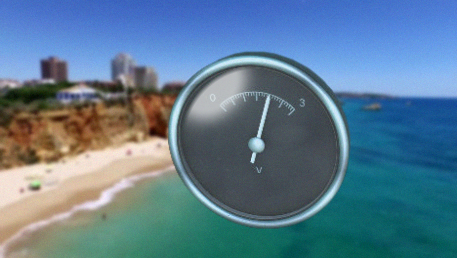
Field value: {"value": 2, "unit": "V"}
